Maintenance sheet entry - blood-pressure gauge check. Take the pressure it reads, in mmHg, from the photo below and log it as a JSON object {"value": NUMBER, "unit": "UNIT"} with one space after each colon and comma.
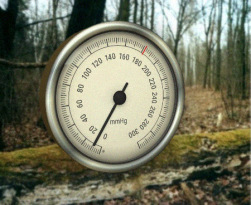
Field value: {"value": 10, "unit": "mmHg"}
